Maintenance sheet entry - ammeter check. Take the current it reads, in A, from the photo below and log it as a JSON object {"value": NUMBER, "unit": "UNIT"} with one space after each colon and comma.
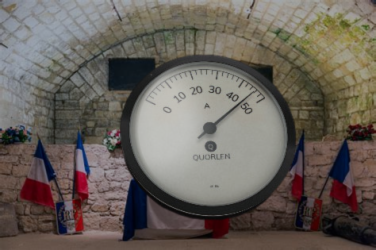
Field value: {"value": 46, "unit": "A"}
